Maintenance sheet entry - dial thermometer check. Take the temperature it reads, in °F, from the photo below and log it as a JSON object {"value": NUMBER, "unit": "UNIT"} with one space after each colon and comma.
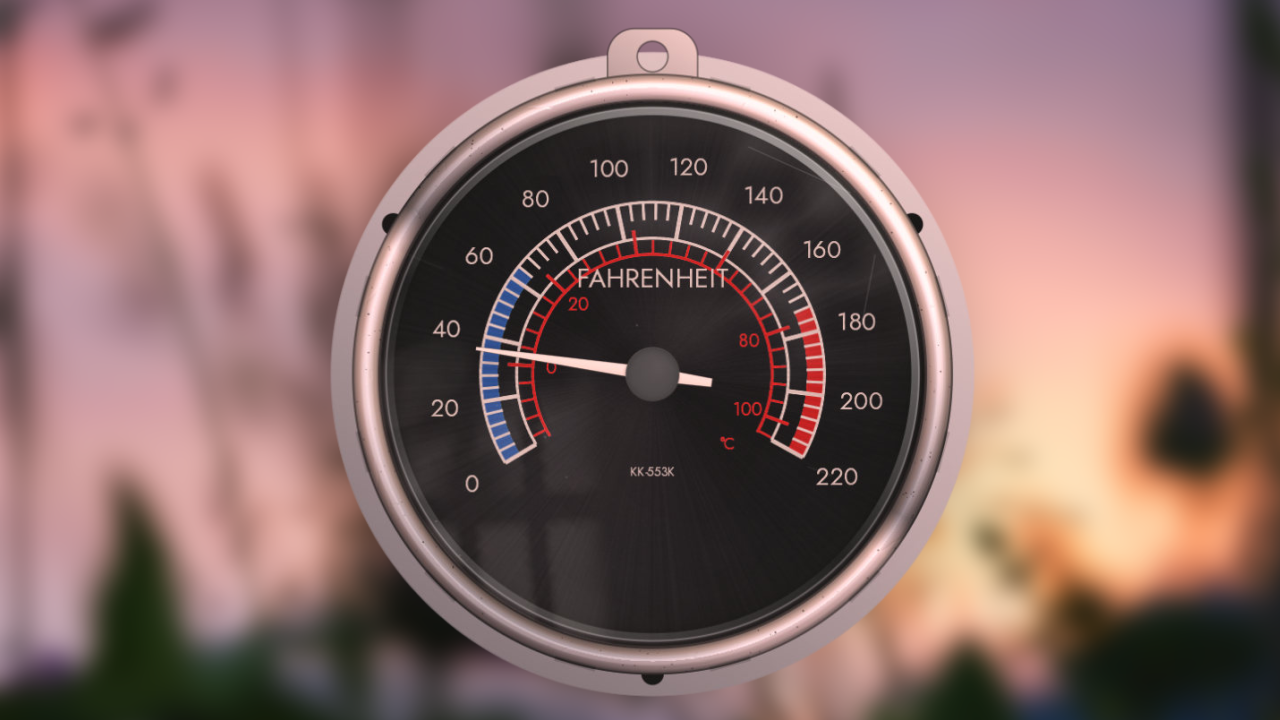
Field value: {"value": 36, "unit": "°F"}
